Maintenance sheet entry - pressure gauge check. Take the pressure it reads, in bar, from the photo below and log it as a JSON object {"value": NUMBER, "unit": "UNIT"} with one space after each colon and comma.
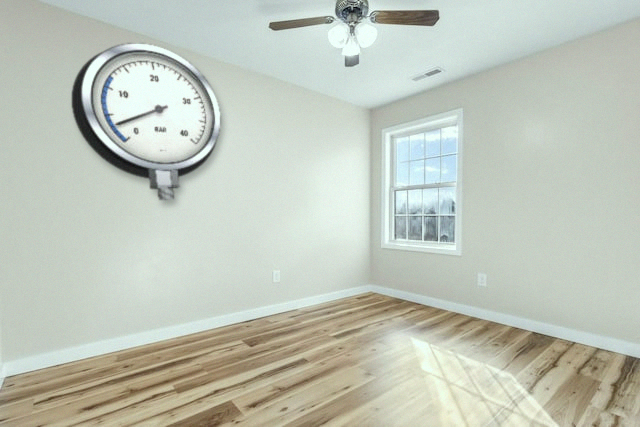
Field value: {"value": 3, "unit": "bar"}
